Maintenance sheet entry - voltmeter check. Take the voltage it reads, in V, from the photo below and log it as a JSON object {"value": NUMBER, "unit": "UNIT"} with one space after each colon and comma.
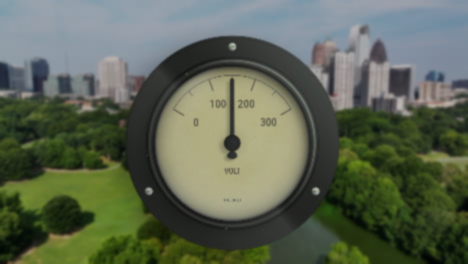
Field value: {"value": 150, "unit": "V"}
